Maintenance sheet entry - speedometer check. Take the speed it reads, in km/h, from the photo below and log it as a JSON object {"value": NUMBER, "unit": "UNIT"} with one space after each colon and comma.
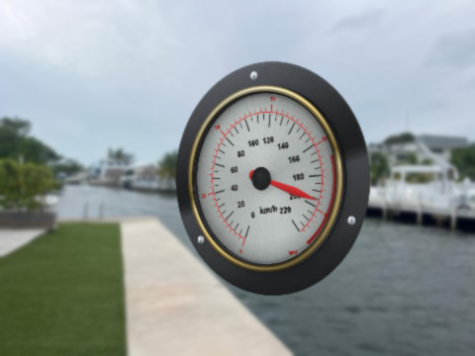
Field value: {"value": 195, "unit": "km/h"}
